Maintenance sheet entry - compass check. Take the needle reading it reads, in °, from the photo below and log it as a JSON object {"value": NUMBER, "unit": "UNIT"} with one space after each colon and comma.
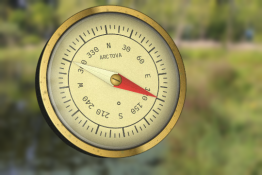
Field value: {"value": 120, "unit": "°"}
